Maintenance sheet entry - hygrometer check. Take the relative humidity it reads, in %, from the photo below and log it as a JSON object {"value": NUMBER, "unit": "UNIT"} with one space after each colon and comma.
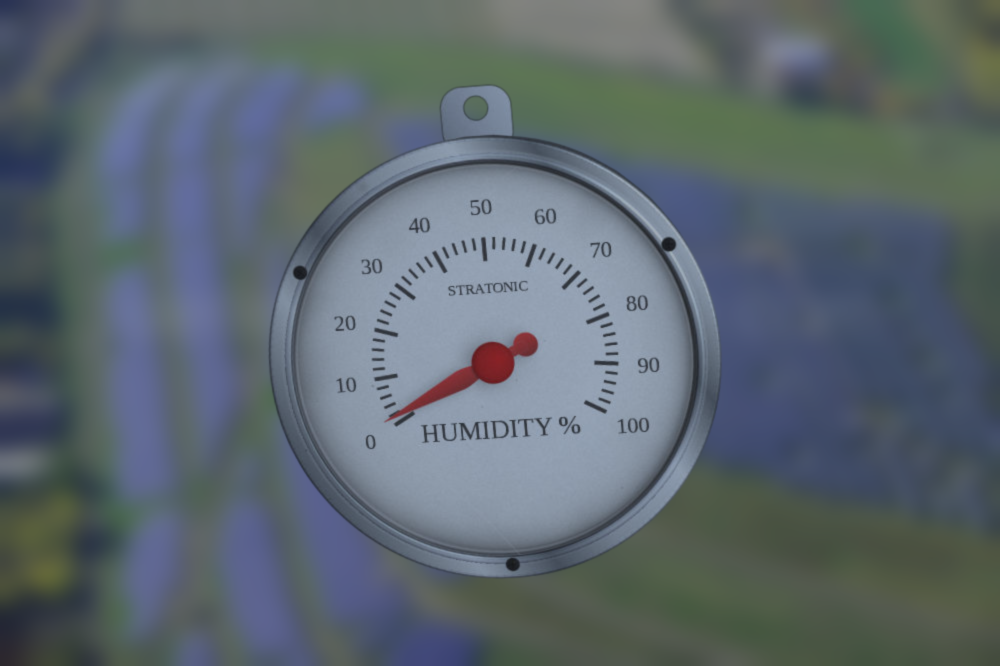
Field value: {"value": 2, "unit": "%"}
